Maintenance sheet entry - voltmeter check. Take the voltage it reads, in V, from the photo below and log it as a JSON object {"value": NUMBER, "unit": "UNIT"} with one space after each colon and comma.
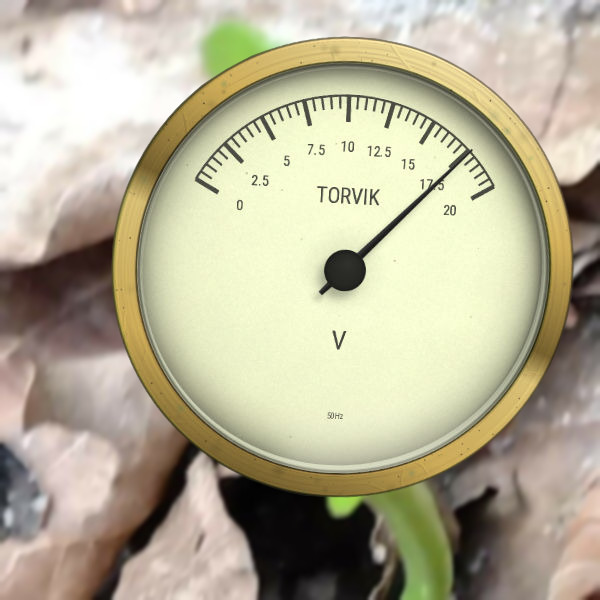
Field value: {"value": 17.5, "unit": "V"}
